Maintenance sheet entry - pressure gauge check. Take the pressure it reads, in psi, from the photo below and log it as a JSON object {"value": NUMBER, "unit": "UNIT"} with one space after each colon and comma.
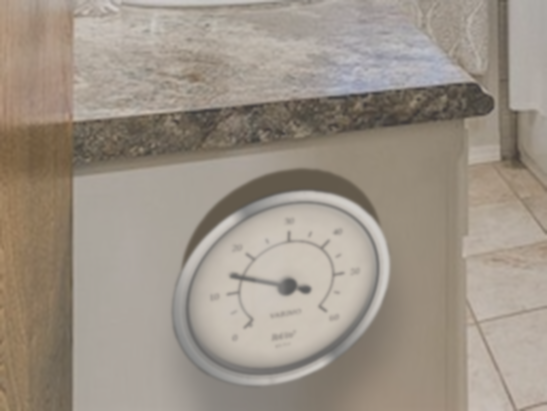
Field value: {"value": 15, "unit": "psi"}
